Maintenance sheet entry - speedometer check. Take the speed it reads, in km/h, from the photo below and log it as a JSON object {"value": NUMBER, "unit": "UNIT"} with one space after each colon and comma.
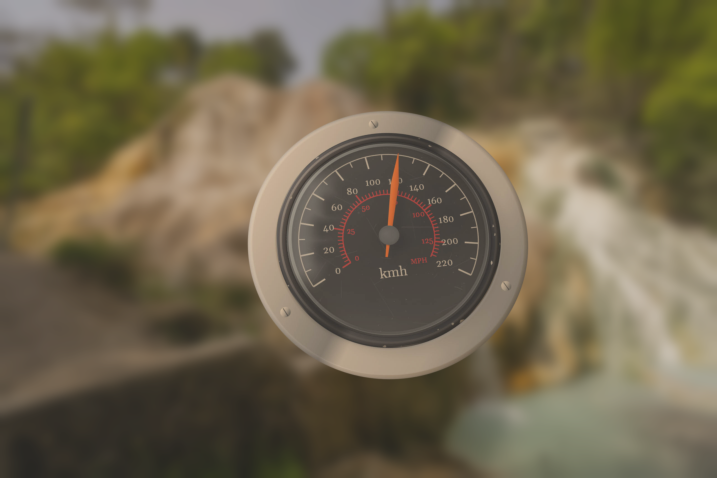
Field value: {"value": 120, "unit": "km/h"}
